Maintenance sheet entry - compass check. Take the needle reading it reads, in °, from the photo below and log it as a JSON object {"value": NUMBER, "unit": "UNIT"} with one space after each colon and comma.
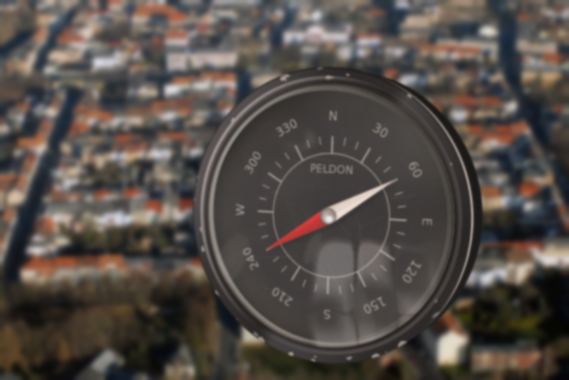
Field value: {"value": 240, "unit": "°"}
